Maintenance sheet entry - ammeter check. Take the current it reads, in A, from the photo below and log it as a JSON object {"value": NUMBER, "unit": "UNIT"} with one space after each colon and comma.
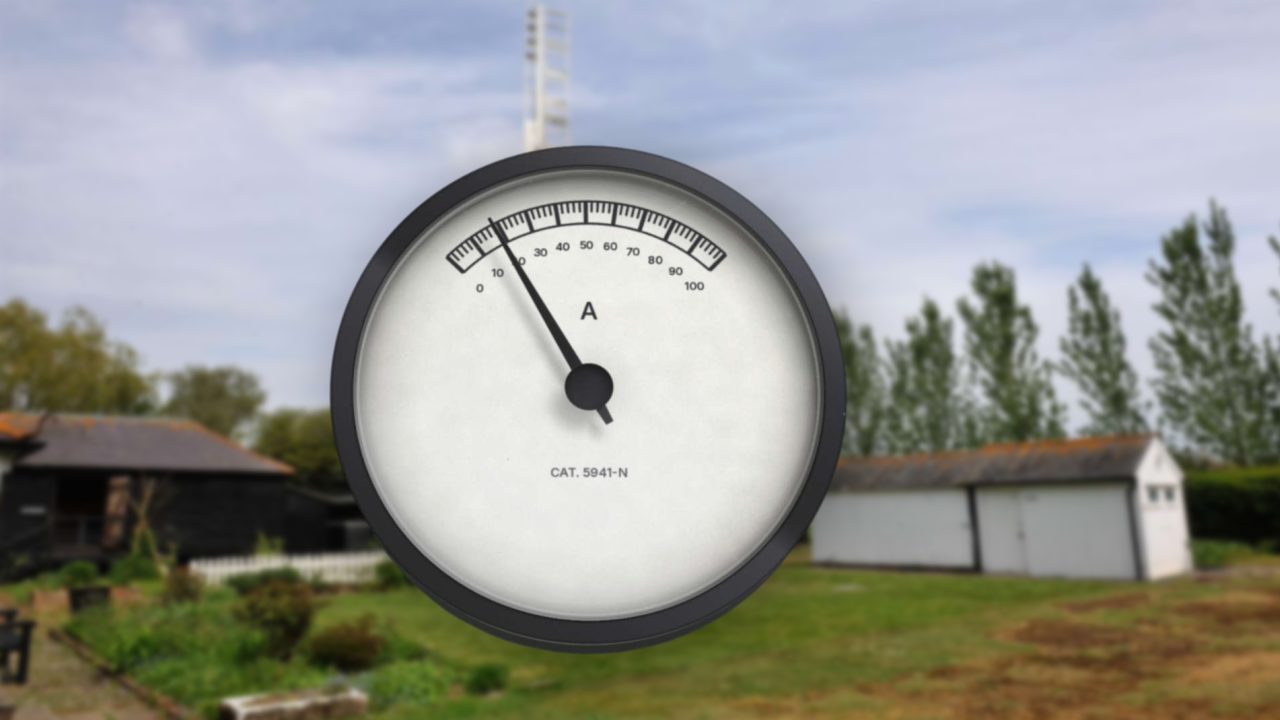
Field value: {"value": 18, "unit": "A"}
